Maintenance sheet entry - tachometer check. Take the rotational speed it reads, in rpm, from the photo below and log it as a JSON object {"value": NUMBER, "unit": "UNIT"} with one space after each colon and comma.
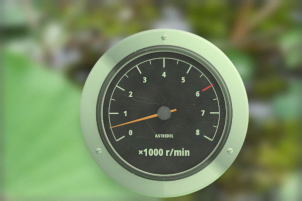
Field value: {"value": 500, "unit": "rpm"}
